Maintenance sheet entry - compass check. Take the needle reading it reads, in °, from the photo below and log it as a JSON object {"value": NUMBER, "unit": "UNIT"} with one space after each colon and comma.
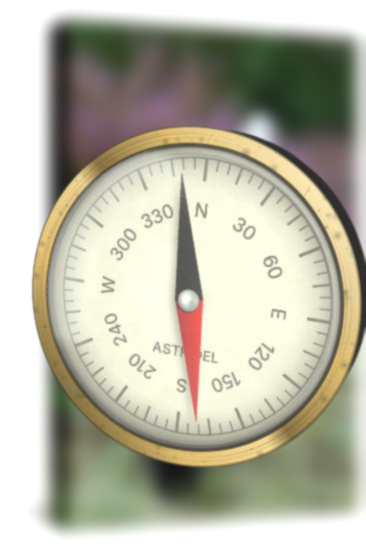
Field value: {"value": 170, "unit": "°"}
